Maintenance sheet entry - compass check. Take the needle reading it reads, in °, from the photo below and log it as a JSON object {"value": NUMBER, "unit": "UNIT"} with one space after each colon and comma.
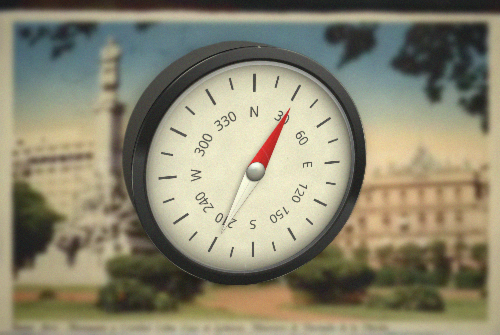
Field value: {"value": 30, "unit": "°"}
